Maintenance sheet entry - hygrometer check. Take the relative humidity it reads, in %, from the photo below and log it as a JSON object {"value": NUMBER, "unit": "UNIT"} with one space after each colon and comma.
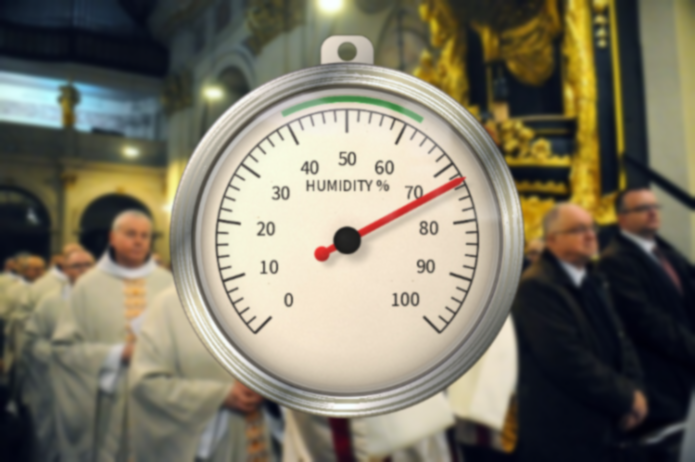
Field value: {"value": 73, "unit": "%"}
